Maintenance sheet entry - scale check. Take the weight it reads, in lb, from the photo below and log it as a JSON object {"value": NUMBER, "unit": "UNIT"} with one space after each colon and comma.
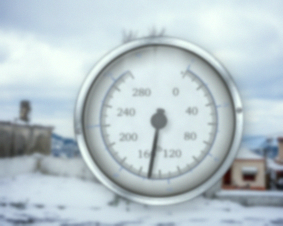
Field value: {"value": 150, "unit": "lb"}
